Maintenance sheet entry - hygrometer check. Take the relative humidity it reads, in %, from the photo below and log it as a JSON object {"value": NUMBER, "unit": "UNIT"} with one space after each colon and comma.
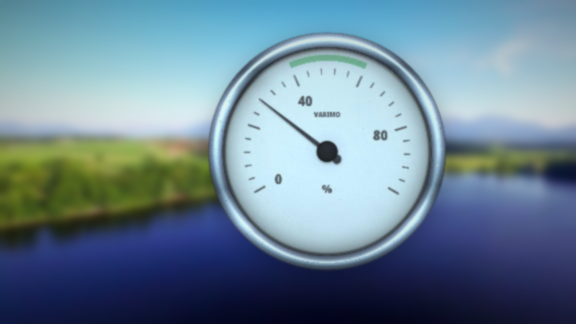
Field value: {"value": 28, "unit": "%"}
